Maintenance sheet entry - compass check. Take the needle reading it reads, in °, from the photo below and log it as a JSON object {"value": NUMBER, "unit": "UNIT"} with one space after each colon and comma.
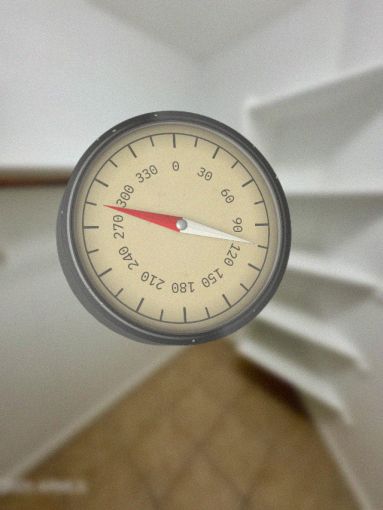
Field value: {"value": 285, "unit": "°"}
